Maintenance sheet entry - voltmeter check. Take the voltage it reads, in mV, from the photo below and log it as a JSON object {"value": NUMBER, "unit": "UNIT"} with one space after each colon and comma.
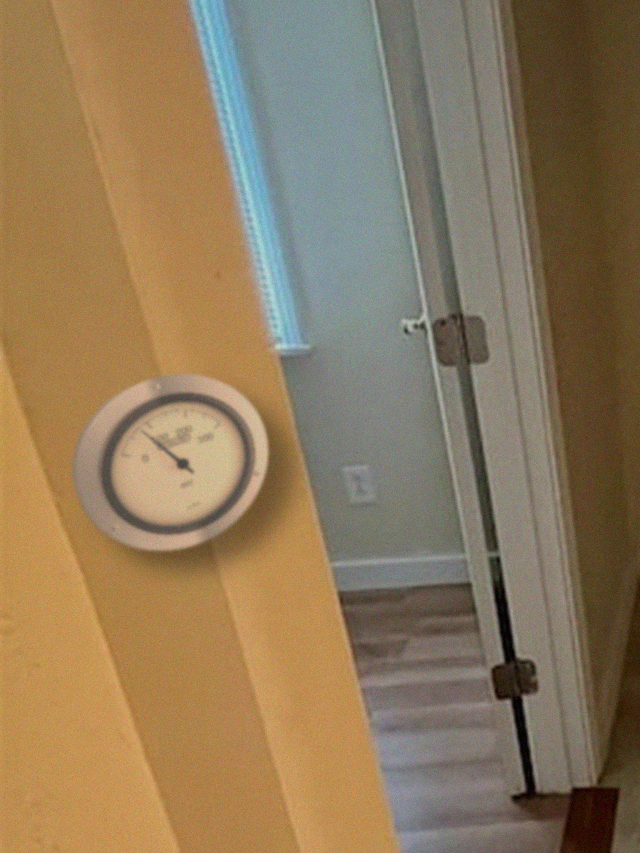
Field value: {"value": 75, "unit": "mV"}
